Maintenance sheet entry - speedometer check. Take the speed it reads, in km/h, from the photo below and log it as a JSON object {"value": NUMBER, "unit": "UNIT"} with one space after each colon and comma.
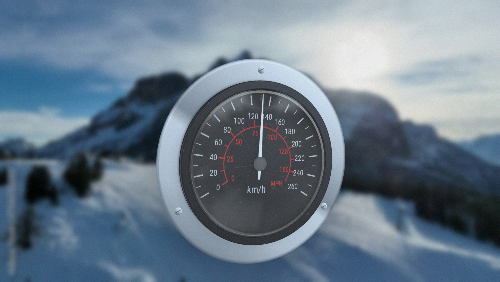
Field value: {"value": 130, "unit": "km/h"}
